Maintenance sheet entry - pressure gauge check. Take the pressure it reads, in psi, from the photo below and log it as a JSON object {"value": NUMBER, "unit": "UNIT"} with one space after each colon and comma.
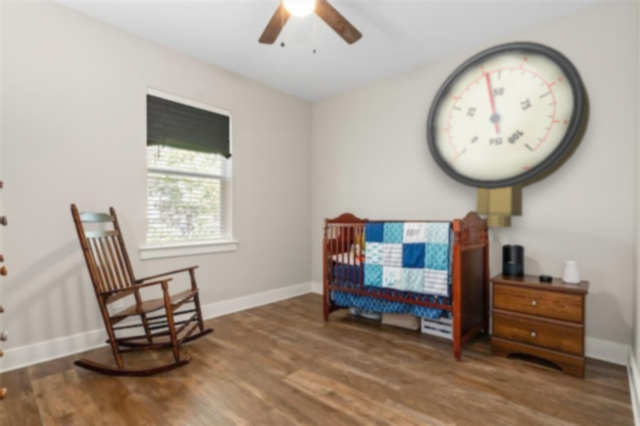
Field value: {"value": 45, "unit": "psi"}
